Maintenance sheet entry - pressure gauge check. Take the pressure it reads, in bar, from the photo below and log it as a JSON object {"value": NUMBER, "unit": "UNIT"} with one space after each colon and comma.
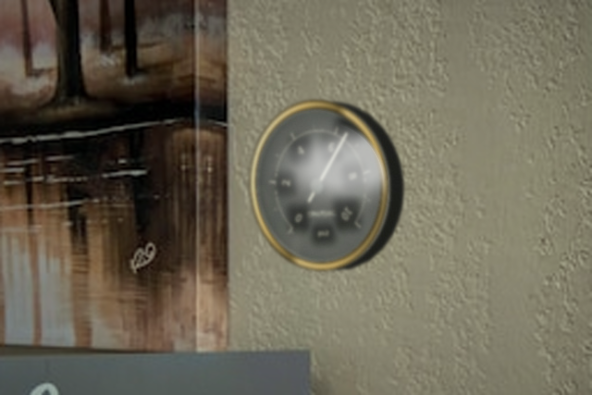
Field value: {"value": 6.5, "unit": "bar"}
